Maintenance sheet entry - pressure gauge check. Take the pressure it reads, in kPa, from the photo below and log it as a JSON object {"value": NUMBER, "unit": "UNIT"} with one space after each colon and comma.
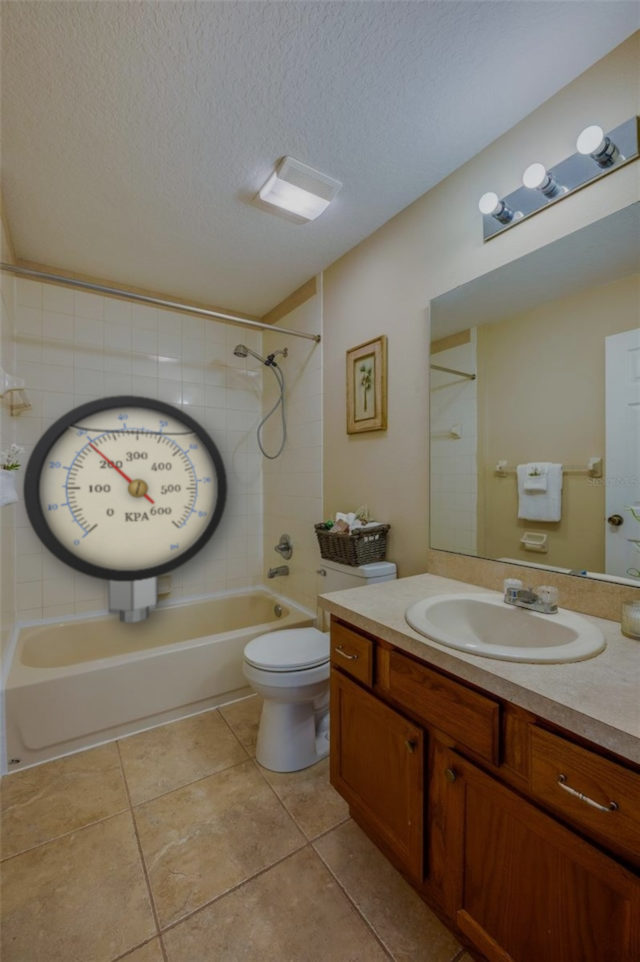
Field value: {"value": 200, "unit": "kPa"}
